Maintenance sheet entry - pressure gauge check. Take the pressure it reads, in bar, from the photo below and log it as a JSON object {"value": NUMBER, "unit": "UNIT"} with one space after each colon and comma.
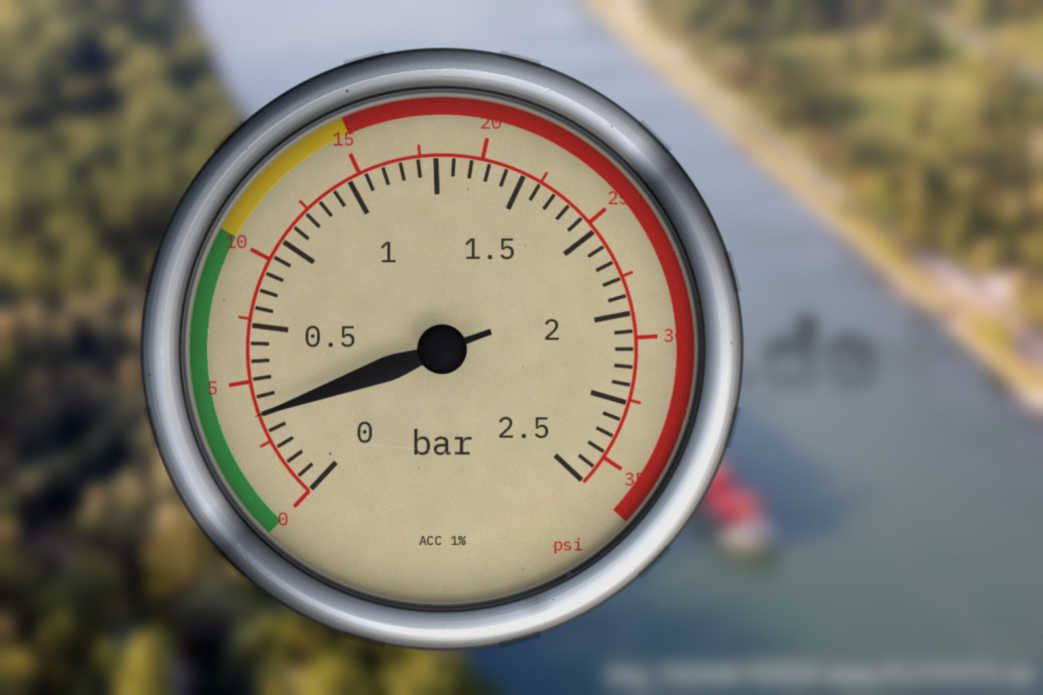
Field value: {"value": 0.25, "unit": "bar"}
